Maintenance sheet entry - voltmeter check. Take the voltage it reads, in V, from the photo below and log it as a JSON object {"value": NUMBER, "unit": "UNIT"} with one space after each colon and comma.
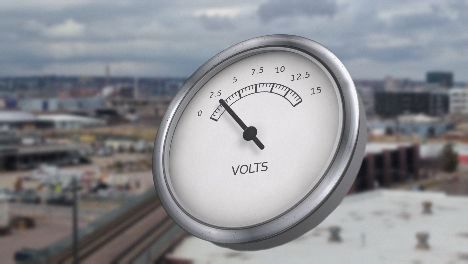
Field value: {"value": 2.5, "unit": "V"}
